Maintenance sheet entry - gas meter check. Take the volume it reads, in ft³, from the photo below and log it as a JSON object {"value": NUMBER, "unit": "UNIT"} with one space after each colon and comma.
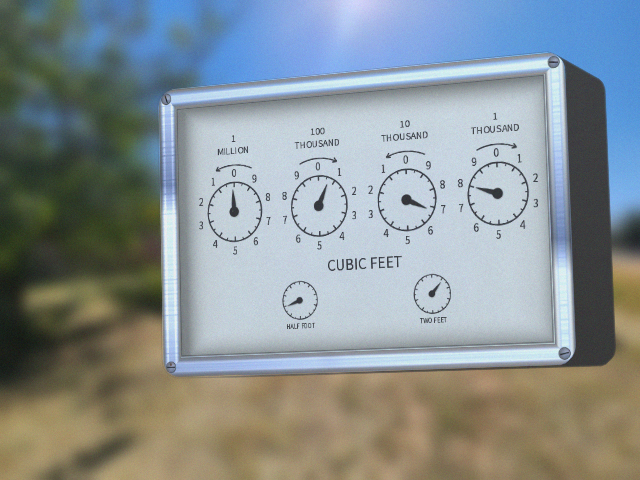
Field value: {"value": 6800, "unit": "ft³"}
